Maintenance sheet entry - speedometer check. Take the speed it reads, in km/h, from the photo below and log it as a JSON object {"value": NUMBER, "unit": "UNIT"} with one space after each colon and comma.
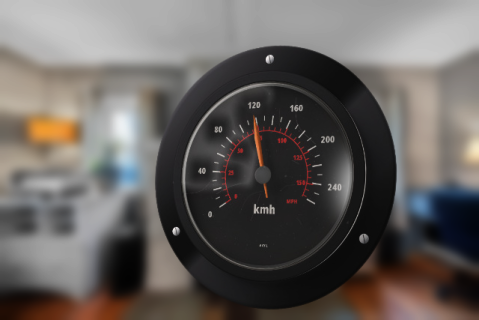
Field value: {"value": 120, "unit": "km/h"}
